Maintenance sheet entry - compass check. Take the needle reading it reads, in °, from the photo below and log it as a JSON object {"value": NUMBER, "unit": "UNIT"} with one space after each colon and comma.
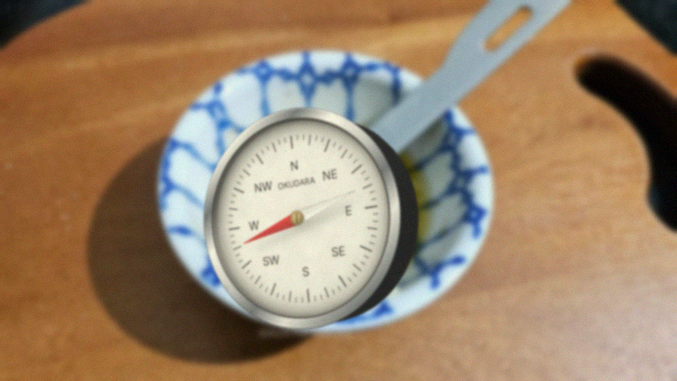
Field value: {"value": 255, "unit": "°"}
